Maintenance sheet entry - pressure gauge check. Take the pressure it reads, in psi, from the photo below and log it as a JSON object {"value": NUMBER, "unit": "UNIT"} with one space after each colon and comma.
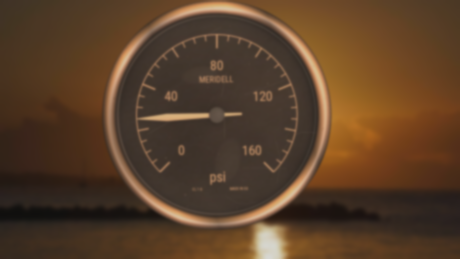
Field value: {"value": 25, "unit": "psi"}
